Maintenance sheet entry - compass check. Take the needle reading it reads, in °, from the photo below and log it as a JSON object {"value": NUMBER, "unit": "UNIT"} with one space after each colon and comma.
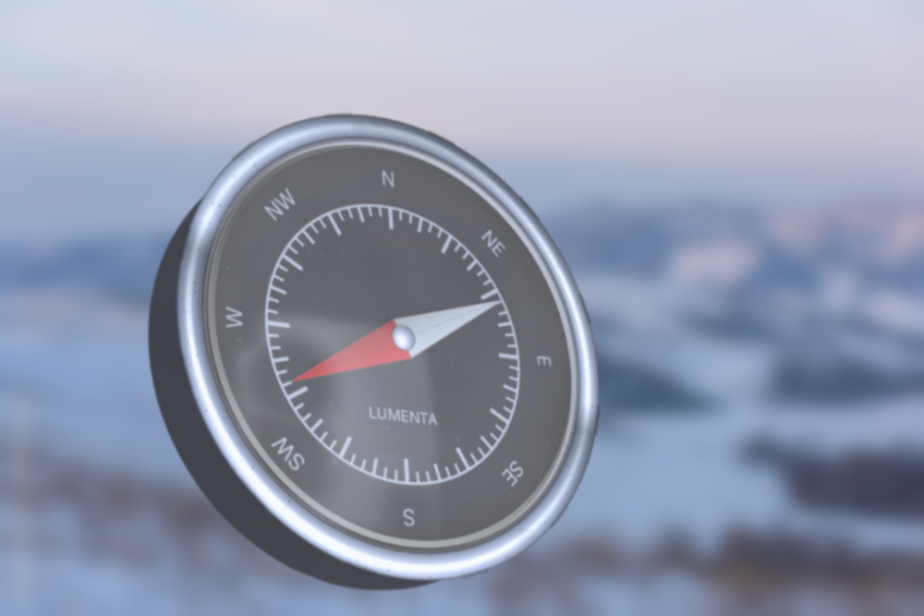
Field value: {"value": 245, "unit": "°"}
